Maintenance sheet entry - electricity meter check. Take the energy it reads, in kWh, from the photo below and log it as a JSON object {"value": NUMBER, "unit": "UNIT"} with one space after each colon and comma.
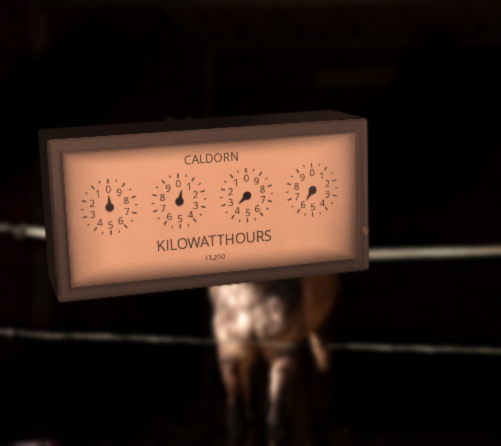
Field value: {"value": 36, "unit": "kWh"}
